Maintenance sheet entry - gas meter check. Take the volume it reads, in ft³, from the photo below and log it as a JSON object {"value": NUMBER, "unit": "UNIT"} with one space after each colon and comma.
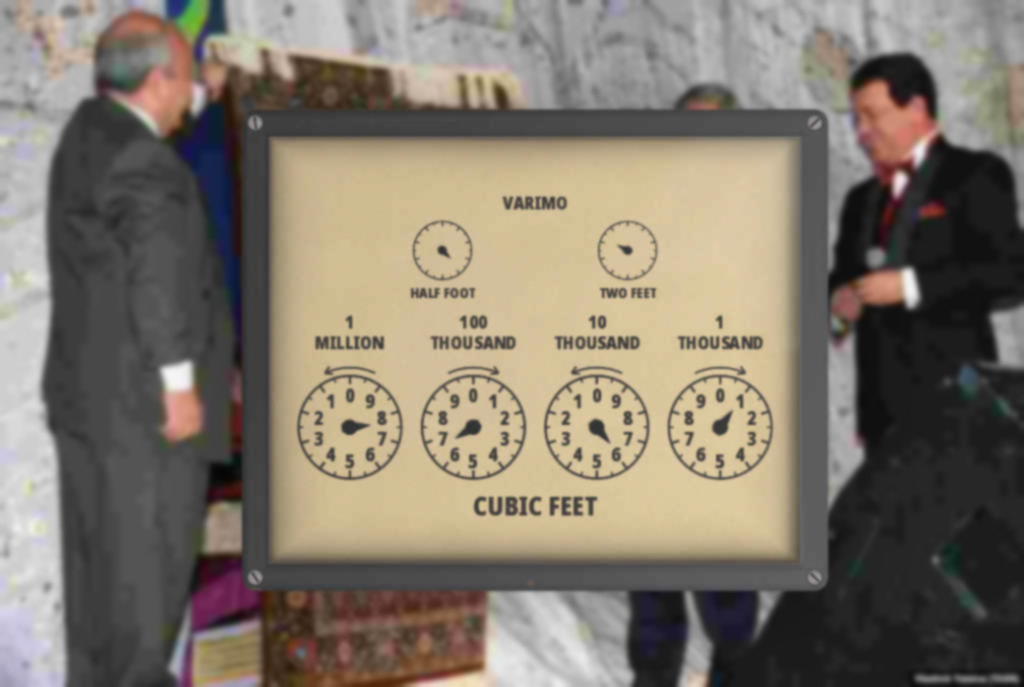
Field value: {"value": 766100, "unit": "ft³"}
